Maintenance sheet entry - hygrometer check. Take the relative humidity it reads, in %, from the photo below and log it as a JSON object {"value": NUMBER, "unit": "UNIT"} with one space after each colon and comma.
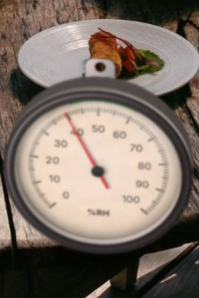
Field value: {"value": 40, "unit": "%"}
